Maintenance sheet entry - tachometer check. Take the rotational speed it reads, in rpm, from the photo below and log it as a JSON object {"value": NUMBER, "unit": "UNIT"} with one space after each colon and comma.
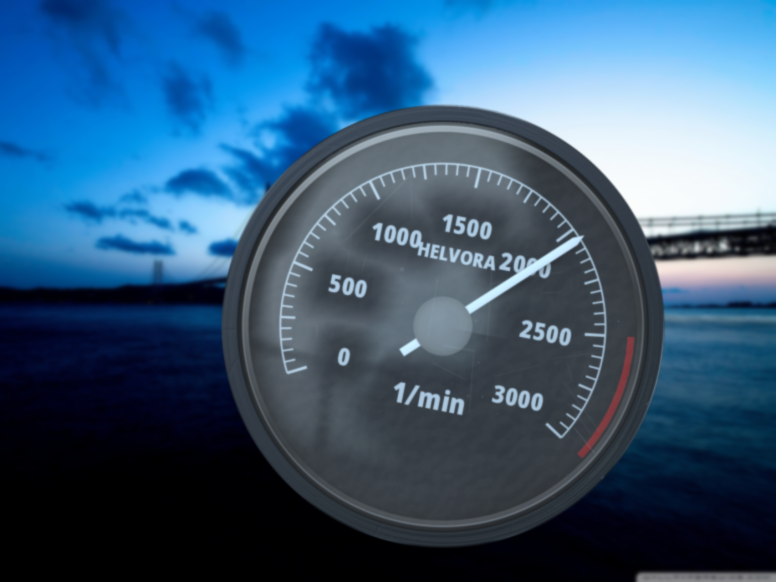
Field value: {"value": 2050, "unit": "rpm"}
